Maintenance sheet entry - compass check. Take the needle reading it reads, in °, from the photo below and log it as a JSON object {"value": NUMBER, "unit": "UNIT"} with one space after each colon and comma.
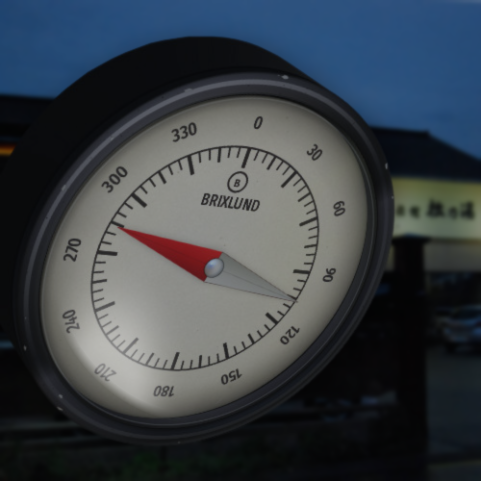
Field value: {"value": 285, "unit": "°"}
